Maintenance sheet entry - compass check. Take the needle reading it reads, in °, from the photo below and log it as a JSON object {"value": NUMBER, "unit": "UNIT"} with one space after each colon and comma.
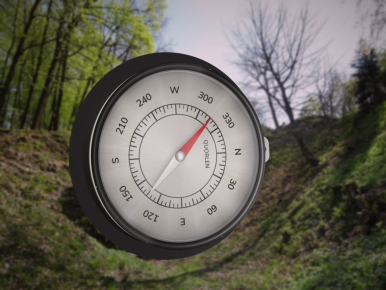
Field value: {"value": 315, "unit": "°"}
